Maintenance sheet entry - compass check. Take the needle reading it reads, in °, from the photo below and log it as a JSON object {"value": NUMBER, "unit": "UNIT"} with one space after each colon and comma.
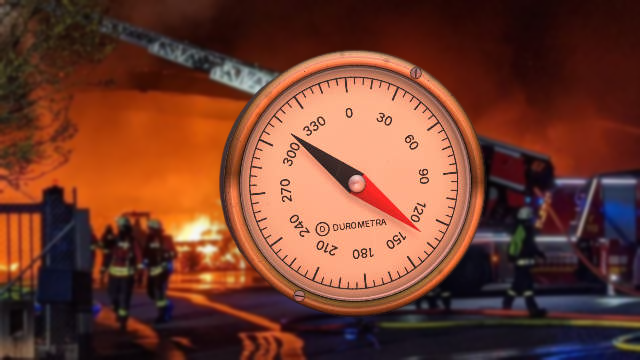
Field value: {"value": 132.5, "unit": "°"}
